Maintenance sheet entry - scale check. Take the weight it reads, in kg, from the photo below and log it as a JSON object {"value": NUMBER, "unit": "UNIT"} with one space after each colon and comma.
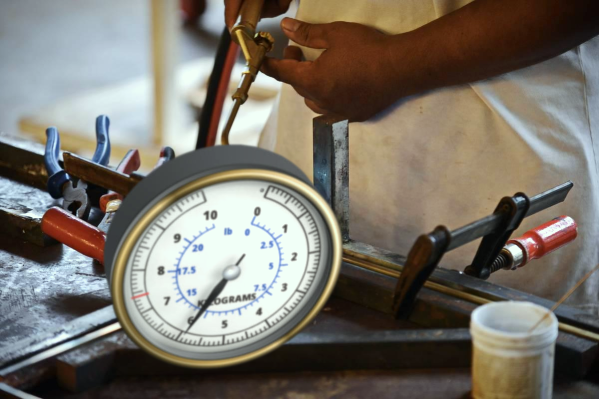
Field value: {"value": 6, "unit": "kg"}
